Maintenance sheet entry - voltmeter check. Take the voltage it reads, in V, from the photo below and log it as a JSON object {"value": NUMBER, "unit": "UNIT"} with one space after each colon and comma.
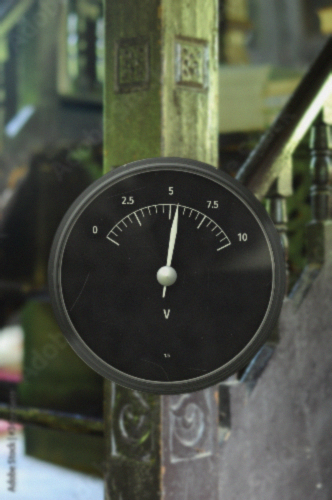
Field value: {"value": 5.5, "unit": "V"}
